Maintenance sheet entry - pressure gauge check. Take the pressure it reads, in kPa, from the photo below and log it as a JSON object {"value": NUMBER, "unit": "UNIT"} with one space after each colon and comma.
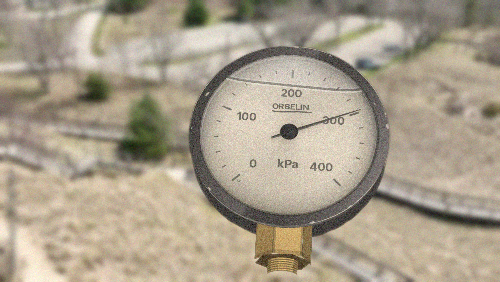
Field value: {"value": 300, "unit": "kPa"}
